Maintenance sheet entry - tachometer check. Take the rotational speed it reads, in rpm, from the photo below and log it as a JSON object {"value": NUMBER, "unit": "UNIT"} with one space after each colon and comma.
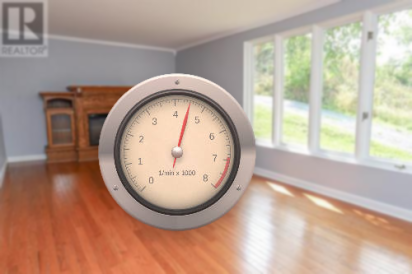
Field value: {"value": 4500, "unit": "rpm"}
